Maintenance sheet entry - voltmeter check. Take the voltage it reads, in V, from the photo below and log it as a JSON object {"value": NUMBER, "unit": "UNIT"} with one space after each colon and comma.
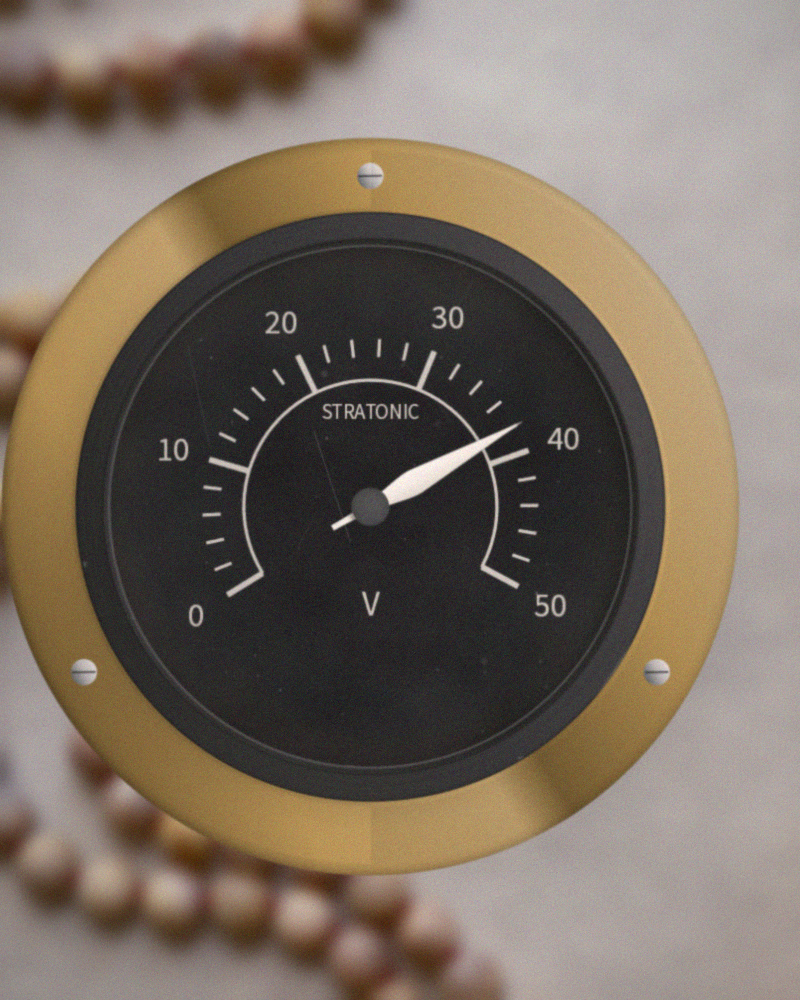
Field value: {"value": 38, "unit": "V"}
